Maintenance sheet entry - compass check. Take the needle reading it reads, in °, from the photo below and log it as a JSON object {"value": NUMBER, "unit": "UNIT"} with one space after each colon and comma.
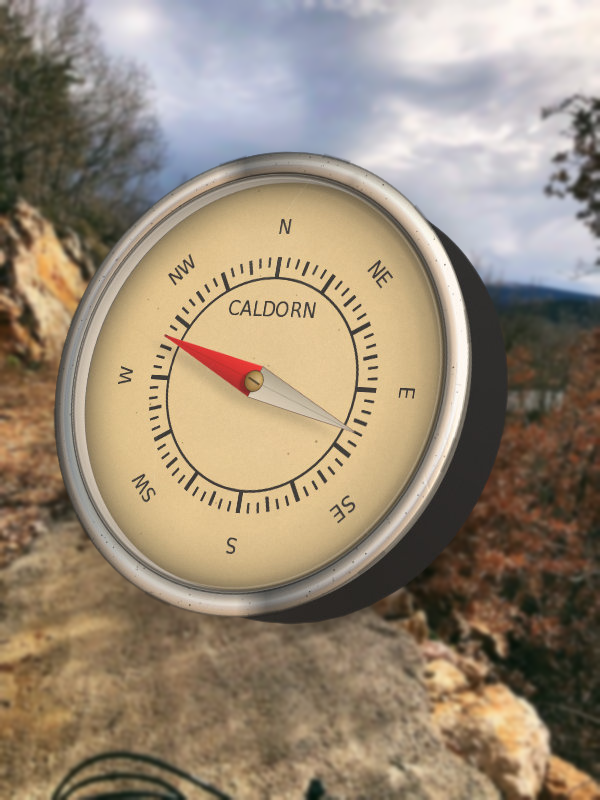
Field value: {"value": 290, "unit": "°"}
